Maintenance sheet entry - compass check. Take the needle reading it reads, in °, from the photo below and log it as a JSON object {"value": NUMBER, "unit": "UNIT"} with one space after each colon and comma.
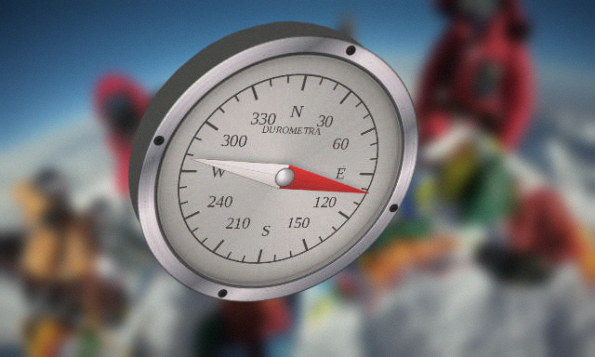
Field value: {"value": 100, "unit": "°"}
